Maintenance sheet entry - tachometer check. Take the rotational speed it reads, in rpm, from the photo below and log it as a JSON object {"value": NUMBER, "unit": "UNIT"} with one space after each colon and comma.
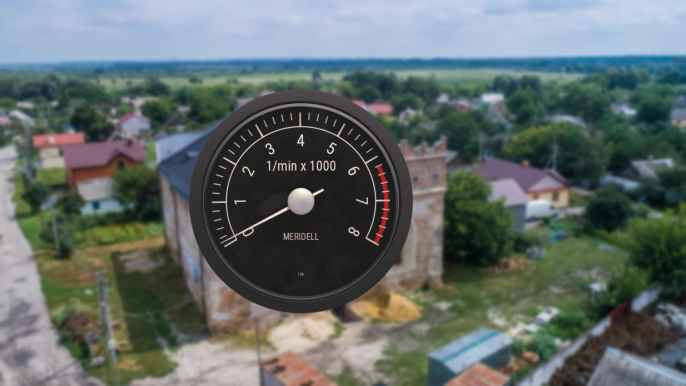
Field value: {"value": 100, "unit": "rpm"}
